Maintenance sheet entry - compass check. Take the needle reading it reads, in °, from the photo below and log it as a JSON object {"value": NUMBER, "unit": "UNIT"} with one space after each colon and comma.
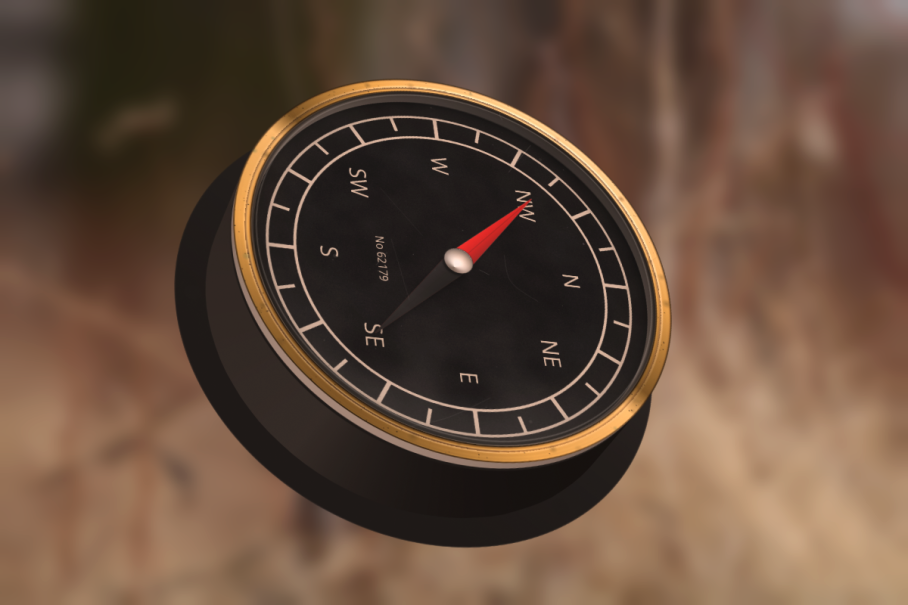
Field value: {"value": 315, "unit": "°"}
